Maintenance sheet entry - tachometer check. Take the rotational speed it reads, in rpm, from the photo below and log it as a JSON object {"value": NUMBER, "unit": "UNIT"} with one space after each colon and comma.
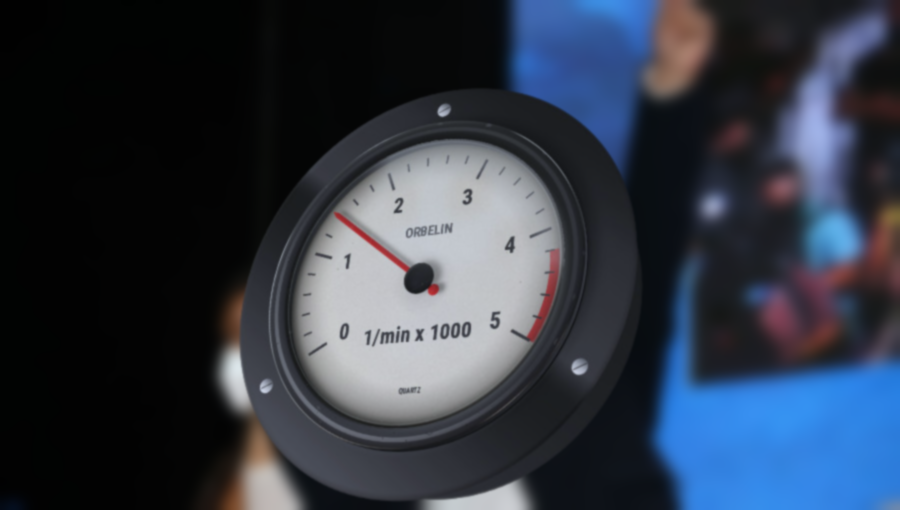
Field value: {"value": 1400, "unit": "rpm"}
